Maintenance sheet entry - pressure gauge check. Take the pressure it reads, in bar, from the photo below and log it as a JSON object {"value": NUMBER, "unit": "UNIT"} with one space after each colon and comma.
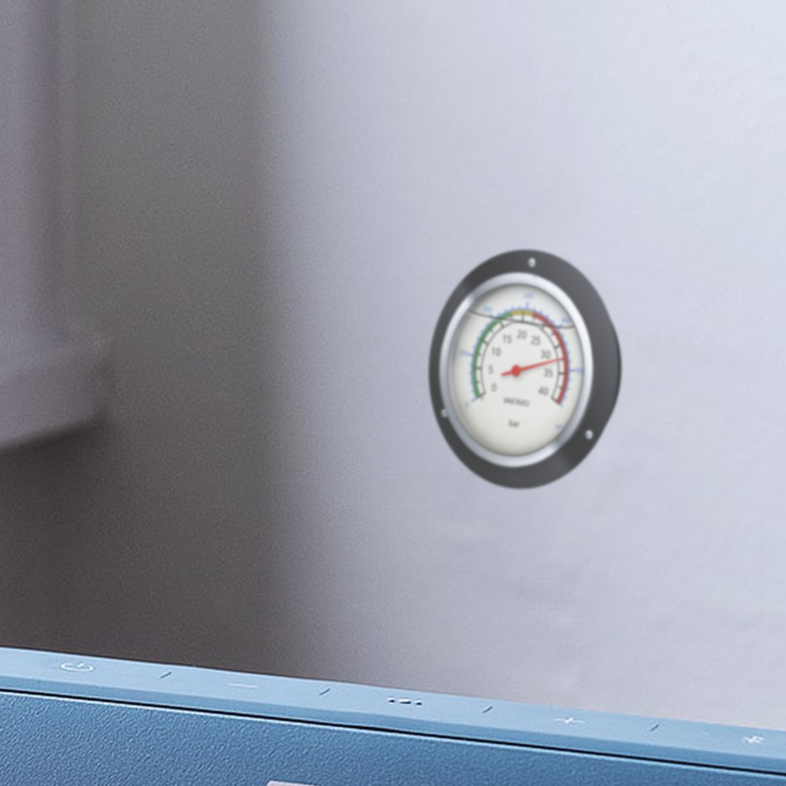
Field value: {"value": 32.5, "unit": "bar"}
